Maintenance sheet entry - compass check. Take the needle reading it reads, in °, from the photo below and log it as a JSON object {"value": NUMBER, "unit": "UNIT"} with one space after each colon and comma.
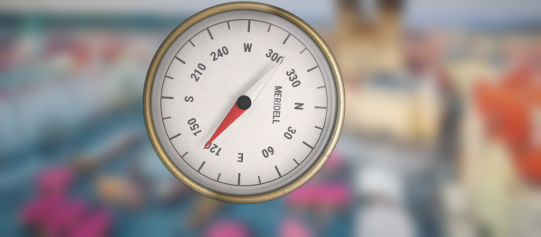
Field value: {"value": 127.5, "unit": "°"}
